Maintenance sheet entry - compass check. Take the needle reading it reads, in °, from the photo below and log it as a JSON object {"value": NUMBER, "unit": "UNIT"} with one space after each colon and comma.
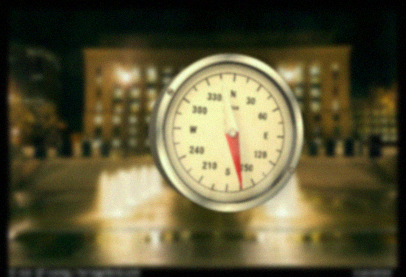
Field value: {"value": 165, "unit": "°"}
